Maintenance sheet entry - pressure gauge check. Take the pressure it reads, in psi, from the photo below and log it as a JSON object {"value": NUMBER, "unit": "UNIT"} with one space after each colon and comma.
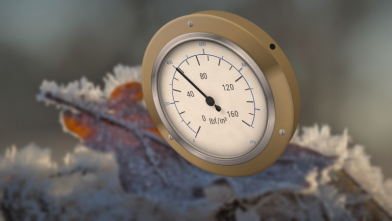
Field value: {"value": 60, "unit": "psi"}
